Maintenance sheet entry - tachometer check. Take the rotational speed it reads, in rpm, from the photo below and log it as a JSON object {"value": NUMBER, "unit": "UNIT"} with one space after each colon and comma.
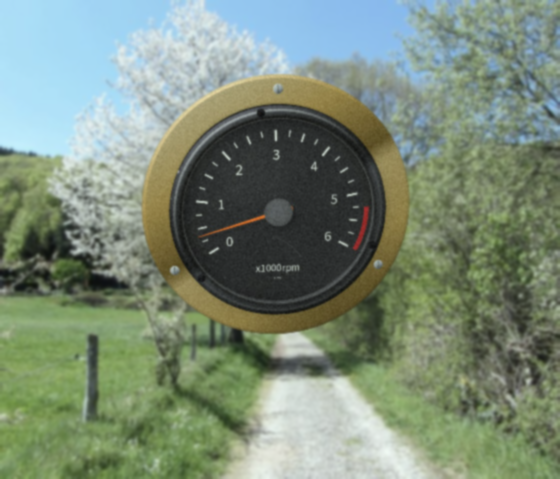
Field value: {"value": 375, "unit": "rpm"}
